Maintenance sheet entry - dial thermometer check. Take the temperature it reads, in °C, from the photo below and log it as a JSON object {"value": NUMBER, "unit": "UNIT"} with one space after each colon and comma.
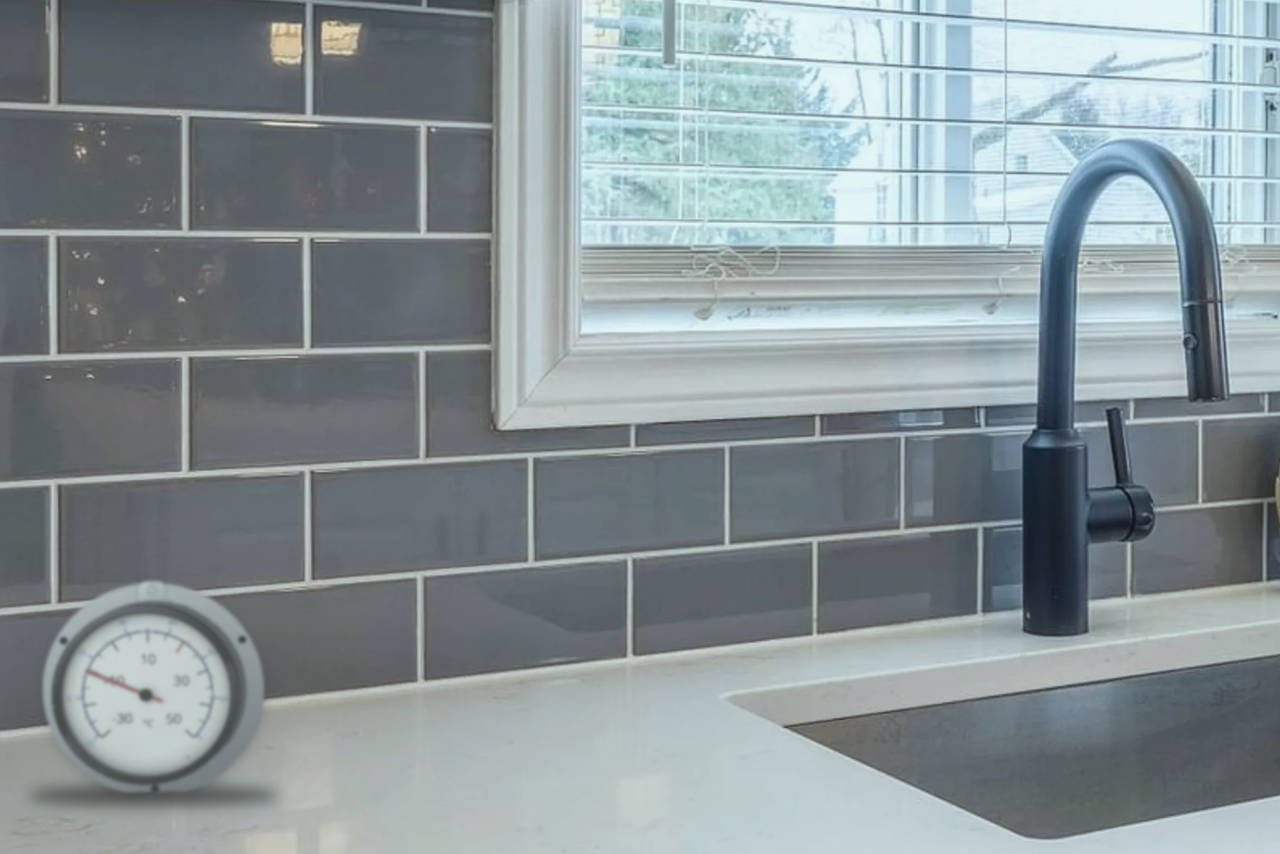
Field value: {"value": -10, "unit": "°C"}
